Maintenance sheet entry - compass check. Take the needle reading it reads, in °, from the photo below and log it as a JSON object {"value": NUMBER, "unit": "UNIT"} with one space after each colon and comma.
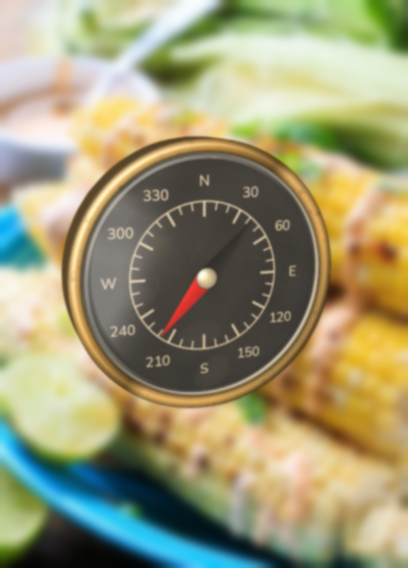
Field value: {"value": 220, "unit": "°"}
